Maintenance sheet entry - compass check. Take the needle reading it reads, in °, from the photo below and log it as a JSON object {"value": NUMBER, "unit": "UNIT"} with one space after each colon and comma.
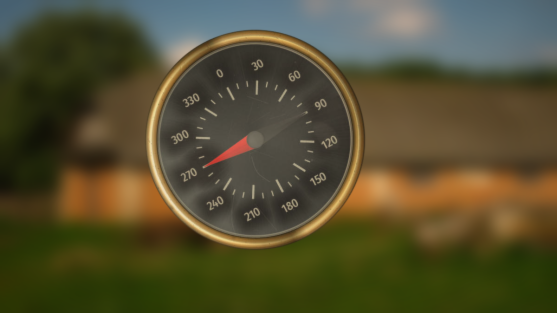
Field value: {"value": 270, "unit": "°"}
